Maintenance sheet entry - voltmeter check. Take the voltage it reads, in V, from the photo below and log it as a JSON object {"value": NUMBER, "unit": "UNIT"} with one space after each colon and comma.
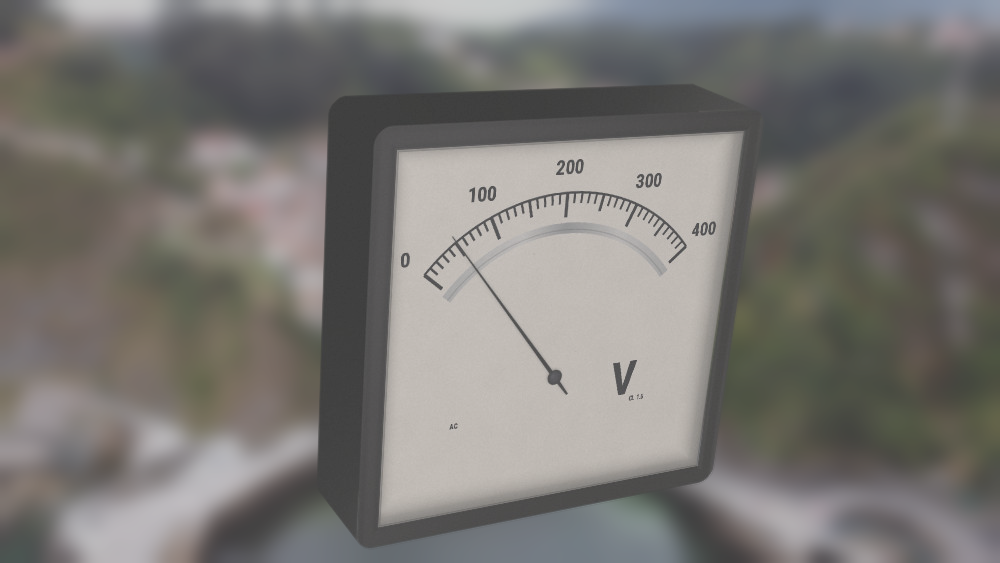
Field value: {"value": 50, "unit": "V"}
